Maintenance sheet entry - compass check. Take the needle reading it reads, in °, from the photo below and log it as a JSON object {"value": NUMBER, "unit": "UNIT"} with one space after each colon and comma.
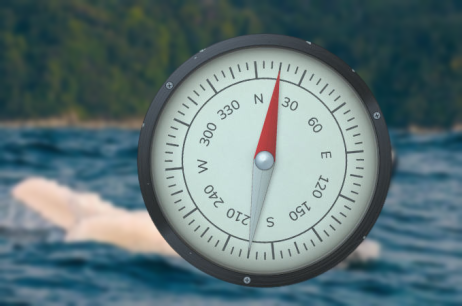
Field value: {"value": 15, "unit": "°"}
